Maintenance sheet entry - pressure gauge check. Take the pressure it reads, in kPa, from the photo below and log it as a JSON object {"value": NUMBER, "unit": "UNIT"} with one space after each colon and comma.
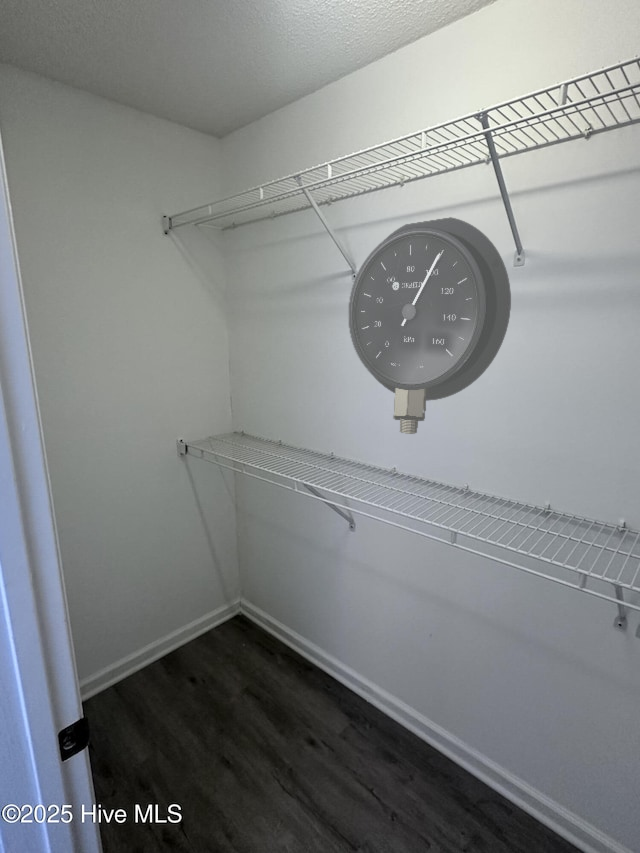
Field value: {"value": 100, "unit": "kPa"}
